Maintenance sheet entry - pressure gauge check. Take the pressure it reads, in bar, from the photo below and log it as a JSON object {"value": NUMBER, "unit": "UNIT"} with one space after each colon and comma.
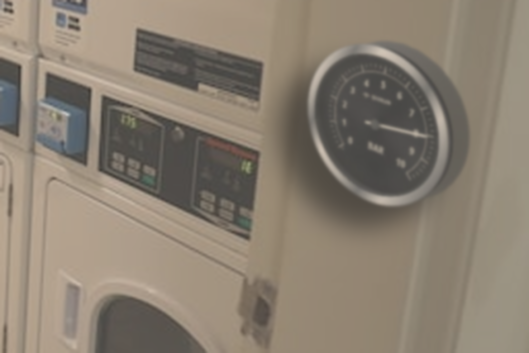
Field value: {"value": 8, "unit": "bar"}
